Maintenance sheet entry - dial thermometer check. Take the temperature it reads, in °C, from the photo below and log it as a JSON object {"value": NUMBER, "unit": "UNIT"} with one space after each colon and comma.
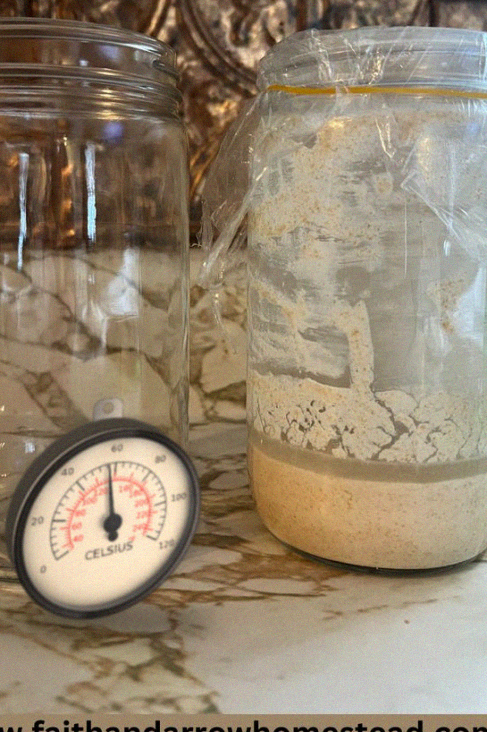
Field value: {"value": 56, "unit": "°C"}
